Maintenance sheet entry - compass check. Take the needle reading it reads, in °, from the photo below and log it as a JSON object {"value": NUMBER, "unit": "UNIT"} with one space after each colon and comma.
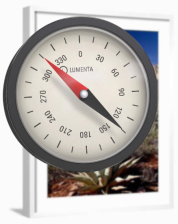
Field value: {"value": 315, "unit": "°"}
